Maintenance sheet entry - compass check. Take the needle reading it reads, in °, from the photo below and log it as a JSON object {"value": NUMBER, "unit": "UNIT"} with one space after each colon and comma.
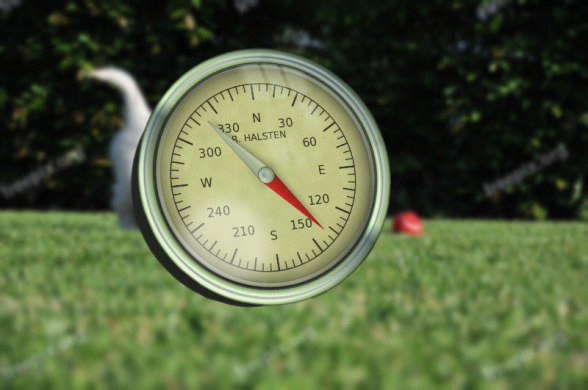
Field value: {"value": 140, "unit": "°"}
